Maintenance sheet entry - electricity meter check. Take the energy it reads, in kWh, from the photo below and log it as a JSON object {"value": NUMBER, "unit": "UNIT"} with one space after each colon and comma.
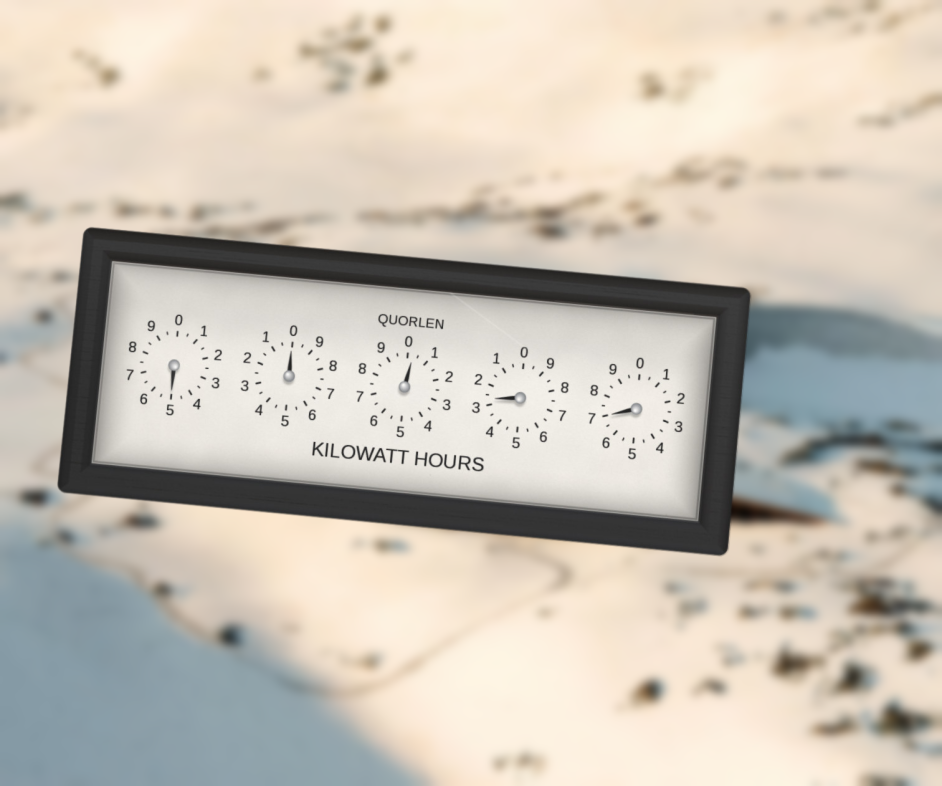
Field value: {"value": 50027, "unit": "kWh"}
